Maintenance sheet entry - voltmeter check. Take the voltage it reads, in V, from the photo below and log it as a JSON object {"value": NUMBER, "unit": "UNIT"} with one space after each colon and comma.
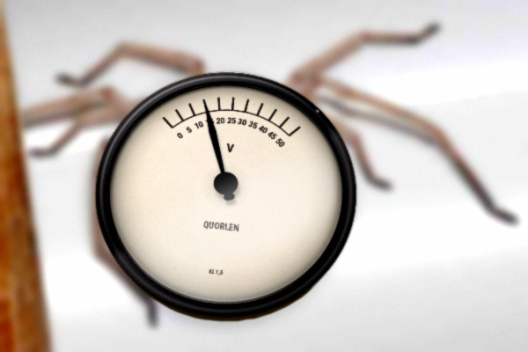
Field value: {"value": 15, "unit": "V"}
